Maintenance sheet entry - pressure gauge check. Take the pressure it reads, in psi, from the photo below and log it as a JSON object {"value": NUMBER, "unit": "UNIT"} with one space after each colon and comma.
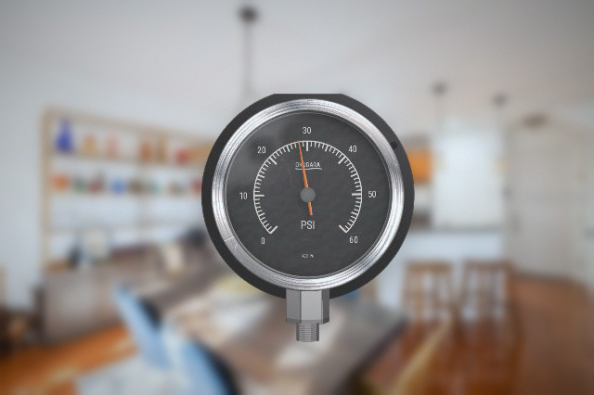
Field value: {"value": 28, "unit": "psi"}
